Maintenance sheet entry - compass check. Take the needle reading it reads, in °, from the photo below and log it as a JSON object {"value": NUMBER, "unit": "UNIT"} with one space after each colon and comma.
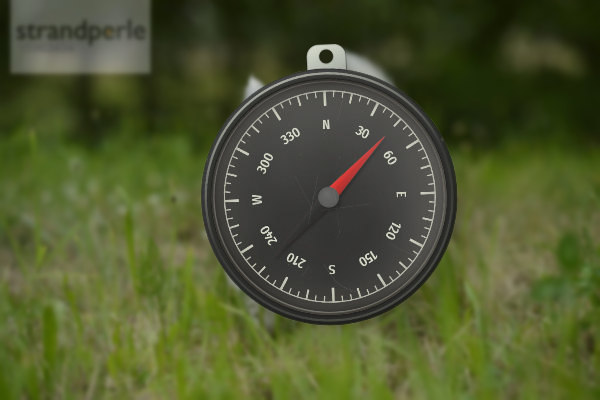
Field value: {"value": 45, "unit": "°"}
